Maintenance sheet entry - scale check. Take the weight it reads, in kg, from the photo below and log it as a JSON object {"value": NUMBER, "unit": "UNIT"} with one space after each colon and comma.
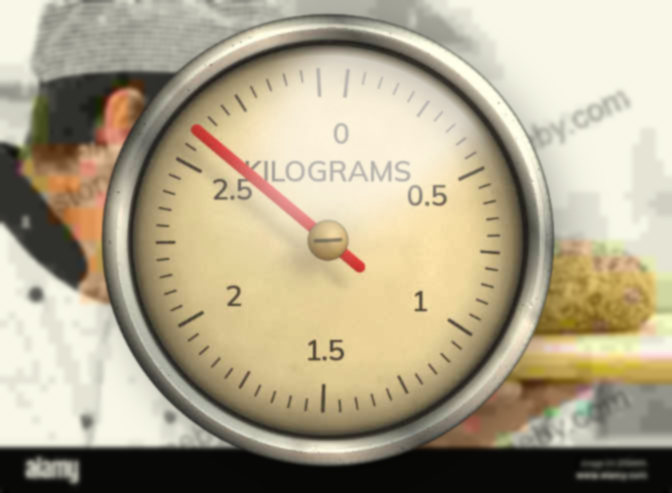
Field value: {"value": 2.6, "unit": "kg"}
